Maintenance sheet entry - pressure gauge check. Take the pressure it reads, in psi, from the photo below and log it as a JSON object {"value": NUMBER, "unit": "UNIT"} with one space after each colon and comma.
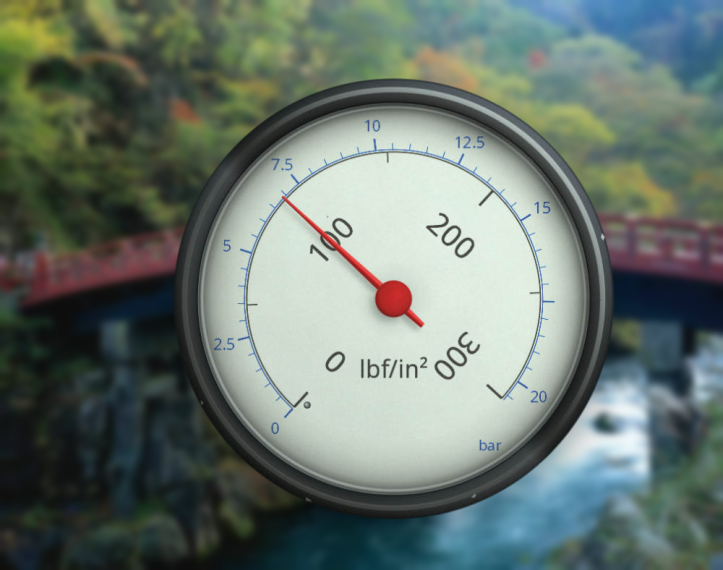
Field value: {"value": 100, "unit": "psi"}
